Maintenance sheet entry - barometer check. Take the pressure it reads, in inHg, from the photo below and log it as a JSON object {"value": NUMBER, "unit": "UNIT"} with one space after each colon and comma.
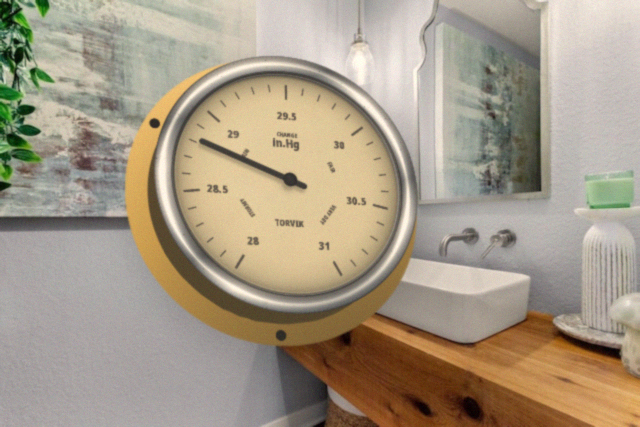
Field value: {"value": 28.8, "unit": "inHg"}
